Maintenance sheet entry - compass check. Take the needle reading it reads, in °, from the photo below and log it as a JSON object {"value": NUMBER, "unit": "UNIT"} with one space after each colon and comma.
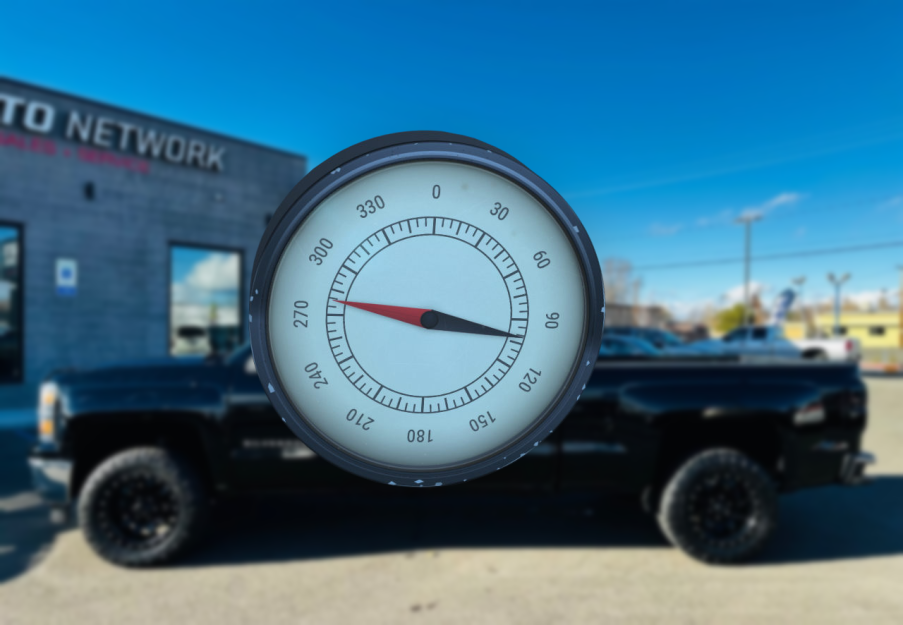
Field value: {"value": 280, "unit": "°"}
